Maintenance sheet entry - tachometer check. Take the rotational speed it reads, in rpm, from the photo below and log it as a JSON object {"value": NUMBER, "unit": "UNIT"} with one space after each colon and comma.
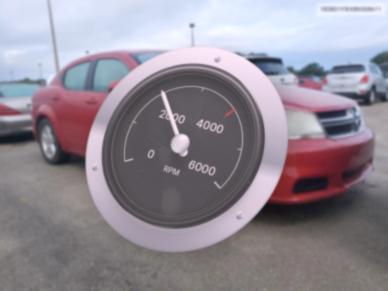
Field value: {"value": 2000, "unit": "rpm"}
